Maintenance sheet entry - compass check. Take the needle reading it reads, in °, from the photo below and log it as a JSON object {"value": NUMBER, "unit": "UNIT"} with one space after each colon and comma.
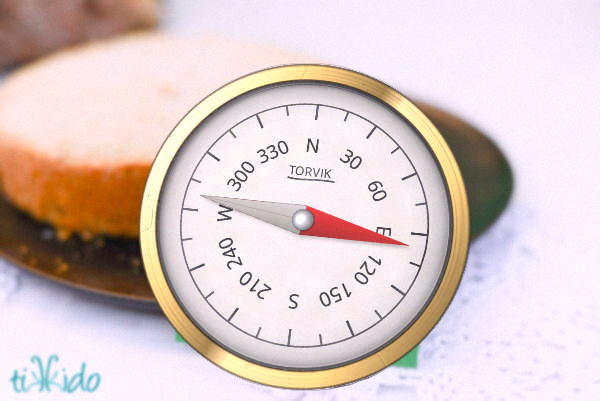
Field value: {"value": 97.5, "unit": "°"}
